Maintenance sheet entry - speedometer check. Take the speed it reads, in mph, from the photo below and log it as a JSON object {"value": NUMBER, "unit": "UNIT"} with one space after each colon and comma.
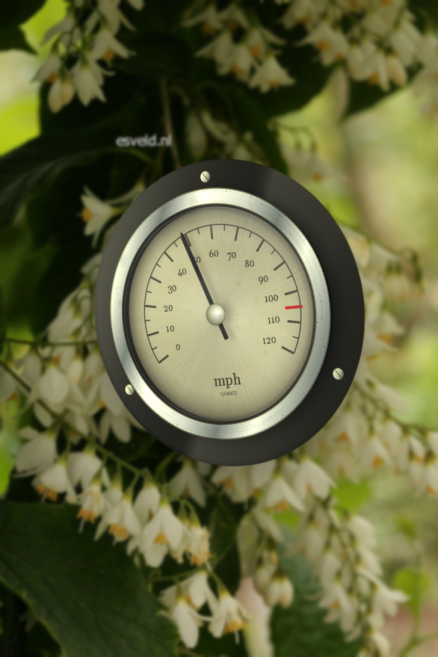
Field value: {"value": 50, "unit": "mph"}
